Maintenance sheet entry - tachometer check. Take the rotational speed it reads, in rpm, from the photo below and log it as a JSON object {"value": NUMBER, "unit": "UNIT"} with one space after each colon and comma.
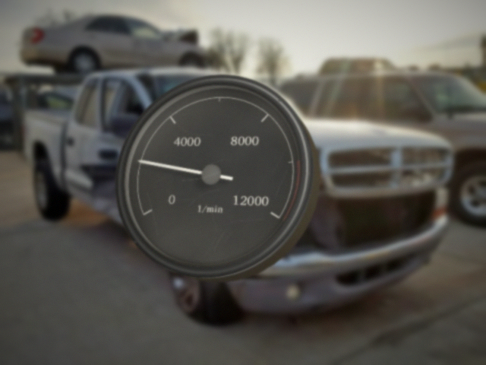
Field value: {"value": 2000, "unit": "rpm"}
